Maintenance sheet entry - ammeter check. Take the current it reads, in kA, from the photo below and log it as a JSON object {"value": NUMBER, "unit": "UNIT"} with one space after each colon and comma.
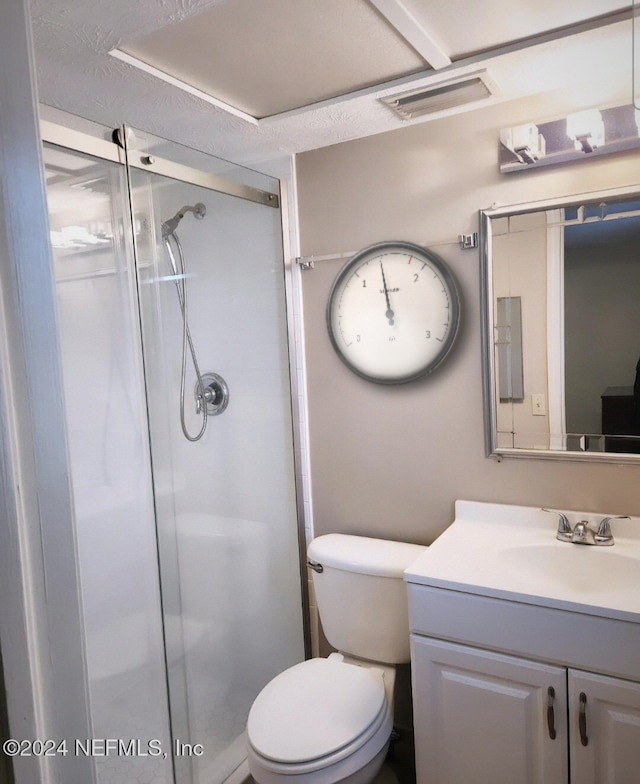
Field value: {"value": 1.4, "unit": "kA"}
